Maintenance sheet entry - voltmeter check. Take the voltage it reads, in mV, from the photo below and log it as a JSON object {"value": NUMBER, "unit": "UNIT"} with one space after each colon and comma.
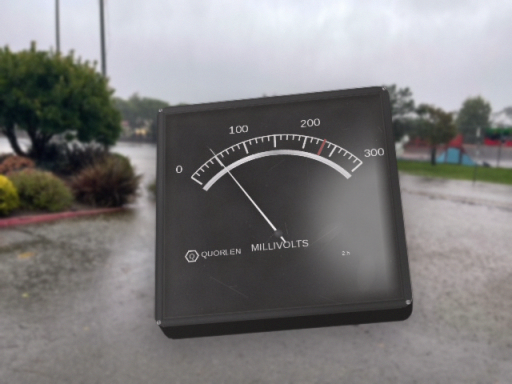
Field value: {"value": 50, "unit": "mV"}
